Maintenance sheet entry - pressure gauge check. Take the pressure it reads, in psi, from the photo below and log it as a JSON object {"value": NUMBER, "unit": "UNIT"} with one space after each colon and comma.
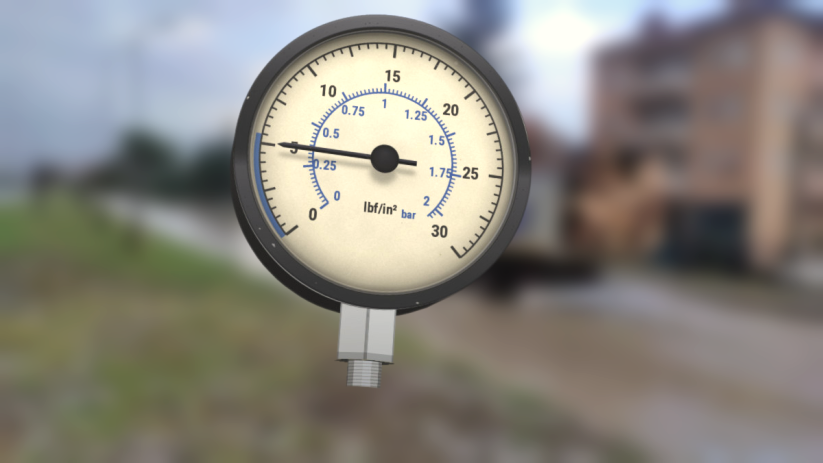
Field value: {"value": 5, "unit": "psi"}
